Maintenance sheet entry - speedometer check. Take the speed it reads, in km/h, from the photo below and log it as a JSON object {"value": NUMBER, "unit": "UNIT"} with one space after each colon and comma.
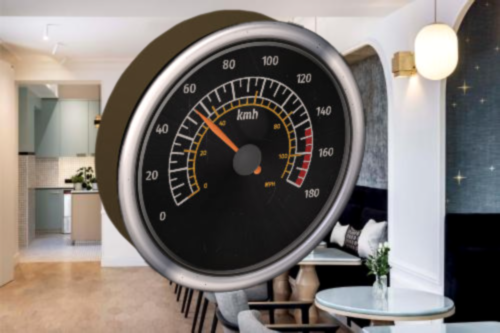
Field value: {"value": 55, "unit": "km/h"}
